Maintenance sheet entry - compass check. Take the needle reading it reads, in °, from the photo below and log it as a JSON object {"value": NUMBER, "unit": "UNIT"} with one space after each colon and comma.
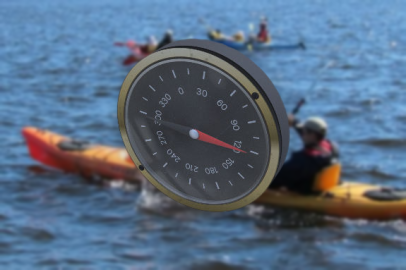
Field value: {"value": 120, "unit": "°"}
